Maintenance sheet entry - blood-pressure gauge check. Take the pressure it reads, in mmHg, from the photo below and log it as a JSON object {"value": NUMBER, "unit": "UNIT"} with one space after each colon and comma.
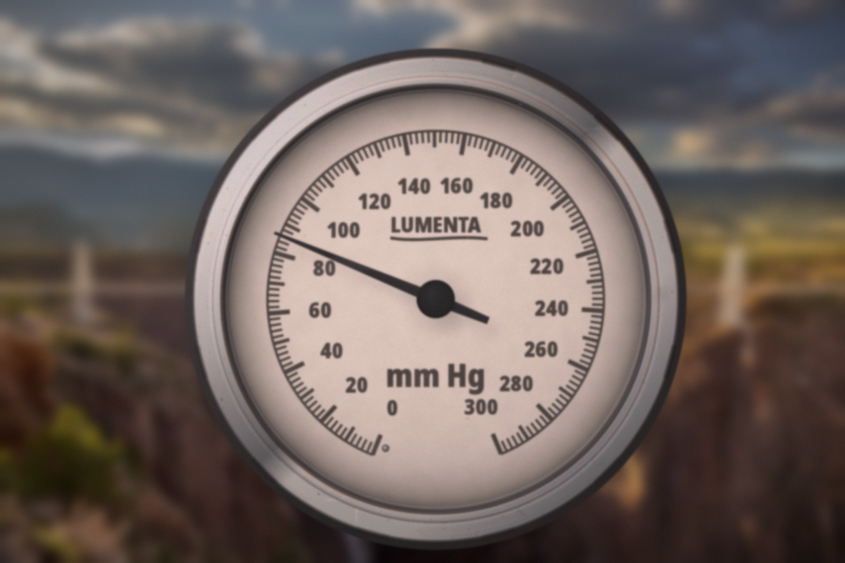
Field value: {"value": 86, "unit": "mmHg"}
